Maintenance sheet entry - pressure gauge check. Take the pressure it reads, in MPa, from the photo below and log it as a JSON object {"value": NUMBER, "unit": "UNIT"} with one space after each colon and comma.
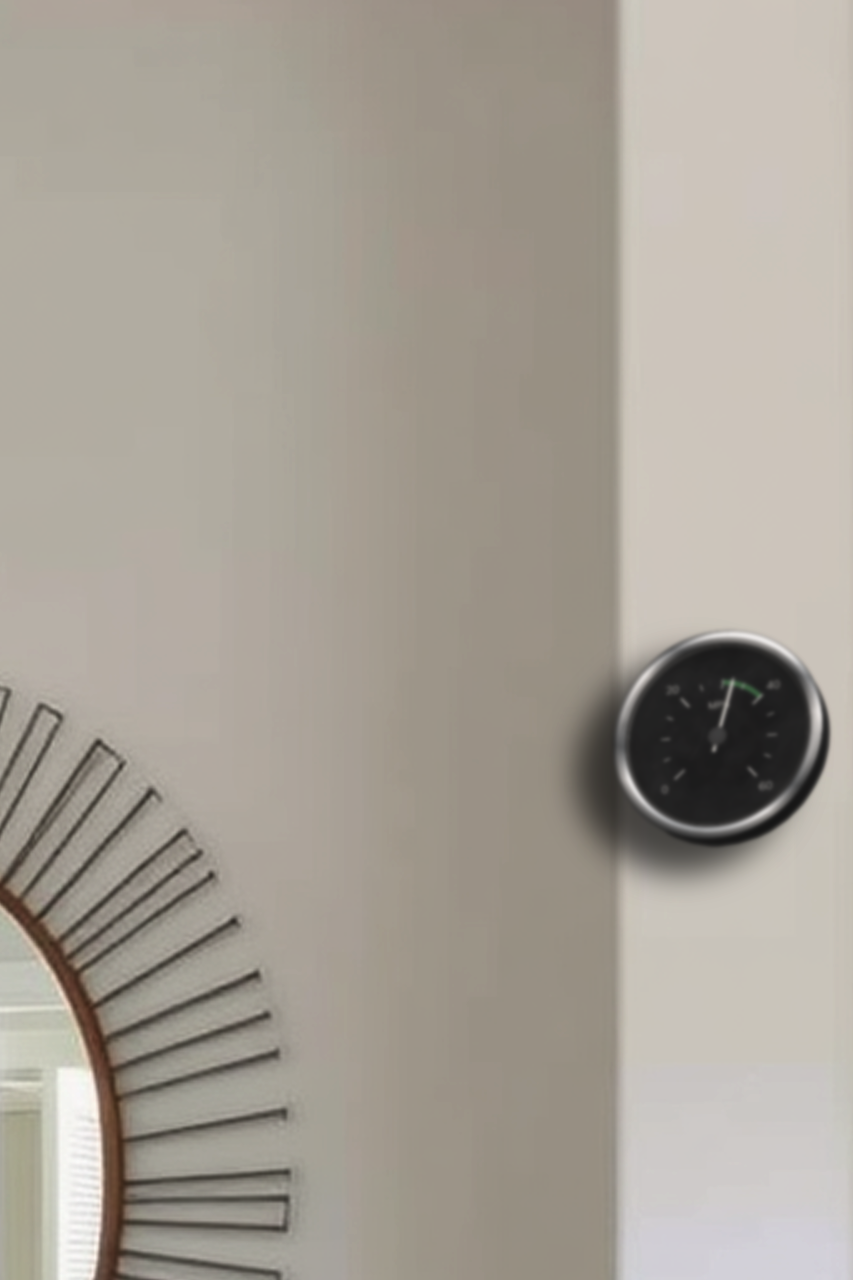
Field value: {"value": 32.5, "unit": "MPa"}
